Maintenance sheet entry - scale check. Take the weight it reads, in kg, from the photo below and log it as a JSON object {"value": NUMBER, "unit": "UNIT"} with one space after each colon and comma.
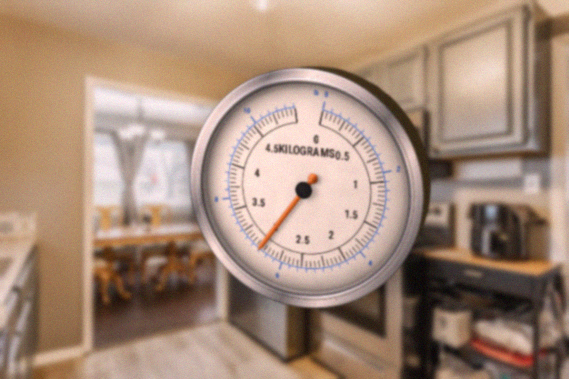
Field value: {"value": 3, "unit": "kg"}
